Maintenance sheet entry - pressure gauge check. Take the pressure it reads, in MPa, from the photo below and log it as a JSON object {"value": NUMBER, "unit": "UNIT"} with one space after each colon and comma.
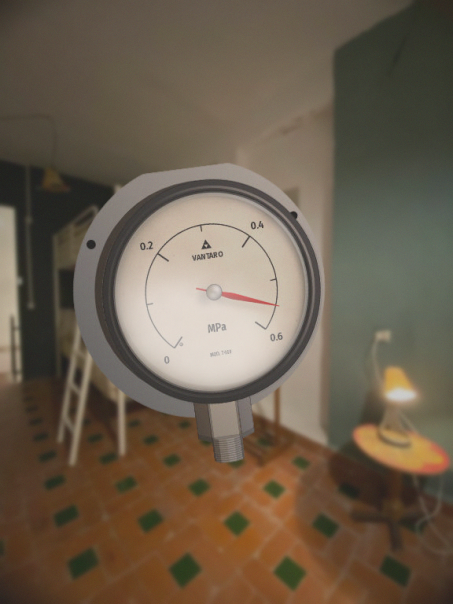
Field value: {"value": 0.55, "unit": "MPa"}
